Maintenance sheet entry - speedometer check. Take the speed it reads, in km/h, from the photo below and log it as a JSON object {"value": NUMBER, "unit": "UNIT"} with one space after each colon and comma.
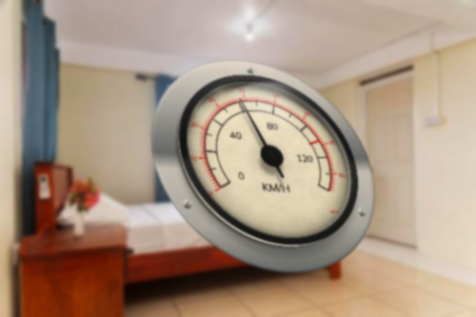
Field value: {"value": 60, "unit": "km/h"}
